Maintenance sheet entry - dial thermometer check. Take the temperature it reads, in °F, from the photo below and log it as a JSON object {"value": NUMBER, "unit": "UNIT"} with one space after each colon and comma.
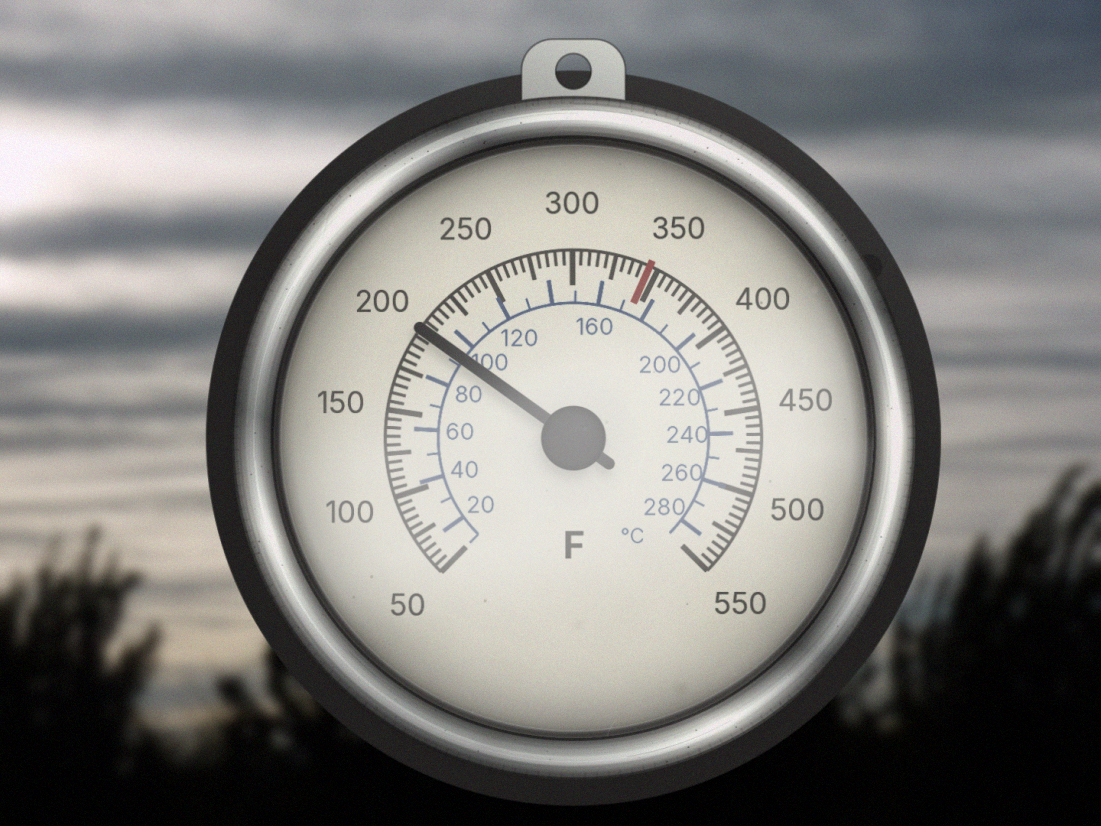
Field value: {"value": 200, "unit": "°F"}
